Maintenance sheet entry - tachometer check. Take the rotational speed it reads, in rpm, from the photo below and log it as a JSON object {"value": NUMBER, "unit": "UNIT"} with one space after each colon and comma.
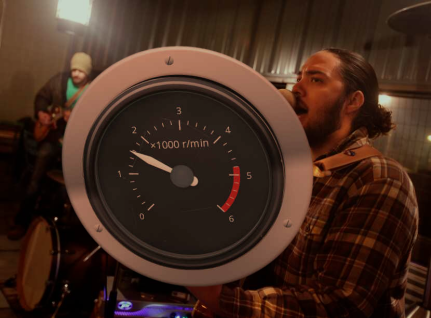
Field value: {"value": 1600, "unit": "rpm"}
